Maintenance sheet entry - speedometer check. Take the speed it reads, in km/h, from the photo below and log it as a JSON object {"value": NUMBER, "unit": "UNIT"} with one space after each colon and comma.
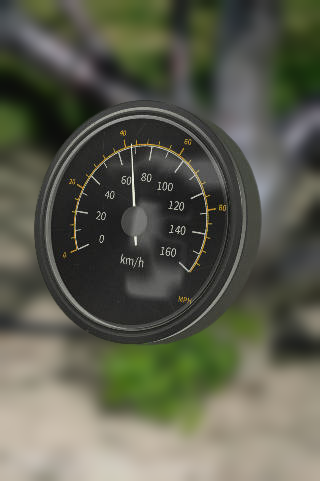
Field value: {"value": 70, "unit": "km/h"}
